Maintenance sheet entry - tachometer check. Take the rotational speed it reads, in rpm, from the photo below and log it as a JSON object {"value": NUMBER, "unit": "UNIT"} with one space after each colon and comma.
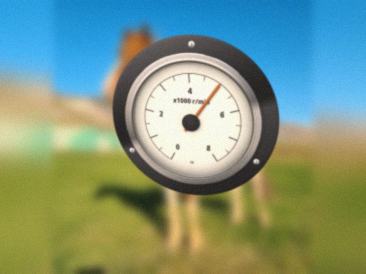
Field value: {"value": 5000, "unit": "rpm"}
